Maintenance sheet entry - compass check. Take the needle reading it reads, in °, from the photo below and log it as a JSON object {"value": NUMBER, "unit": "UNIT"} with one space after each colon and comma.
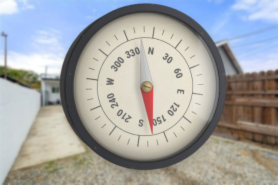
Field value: {"value": 165, "unit": "°"}
